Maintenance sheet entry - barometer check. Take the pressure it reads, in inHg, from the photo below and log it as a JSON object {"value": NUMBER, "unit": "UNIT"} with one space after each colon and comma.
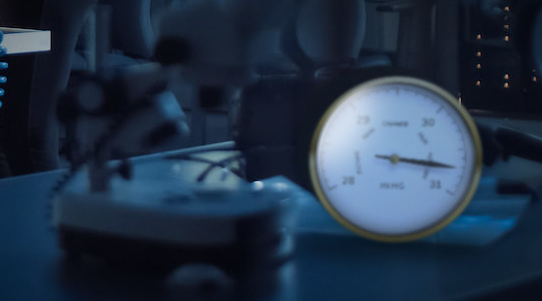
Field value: {"value": 30.7, "unit": "inHg"}
